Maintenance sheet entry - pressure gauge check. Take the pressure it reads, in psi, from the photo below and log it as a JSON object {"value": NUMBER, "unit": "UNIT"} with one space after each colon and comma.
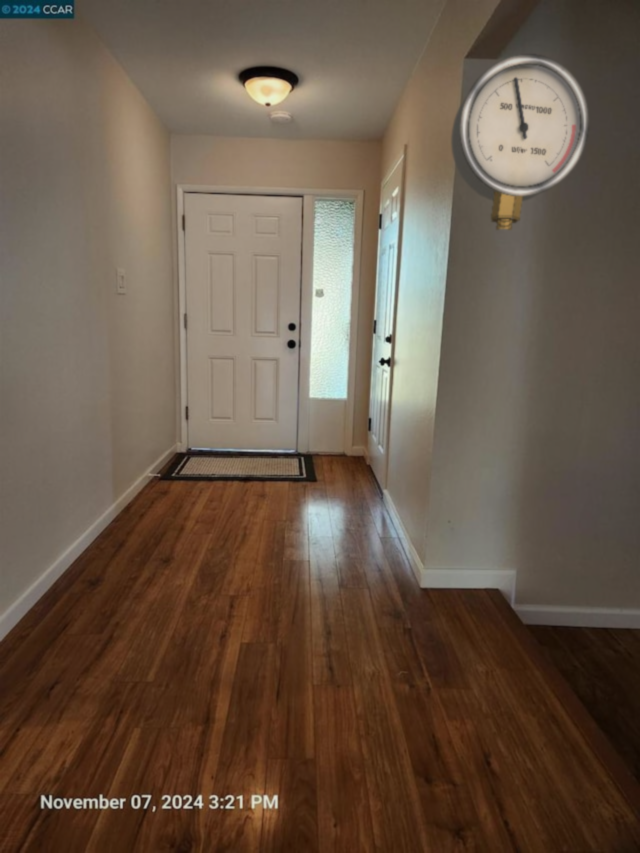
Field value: {"value": 650, "unit": "psi"}
